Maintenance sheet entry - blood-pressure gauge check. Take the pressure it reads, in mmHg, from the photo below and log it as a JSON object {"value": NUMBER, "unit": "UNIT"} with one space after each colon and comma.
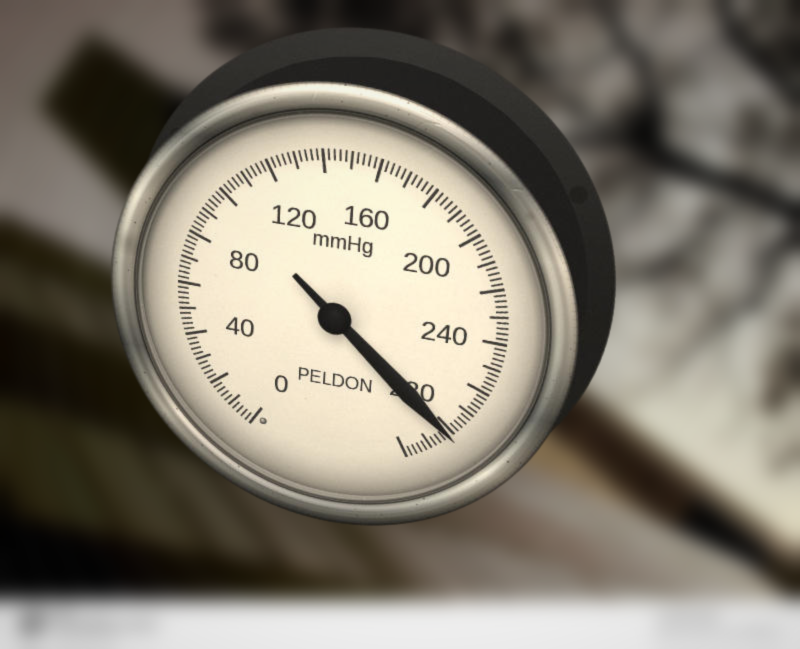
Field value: {"value": 280, "unit": "mmHg"}
